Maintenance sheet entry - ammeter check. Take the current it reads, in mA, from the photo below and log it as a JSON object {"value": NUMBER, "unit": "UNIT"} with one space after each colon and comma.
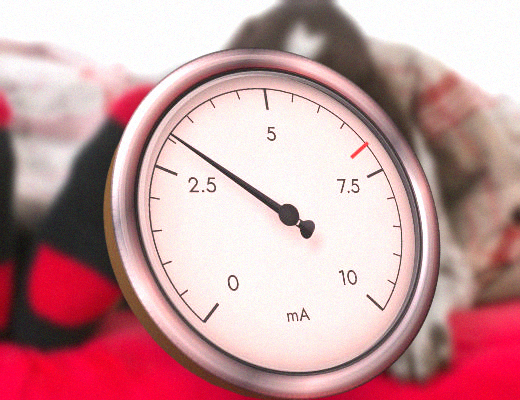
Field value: {"value": 3, "unit": "mA"}
